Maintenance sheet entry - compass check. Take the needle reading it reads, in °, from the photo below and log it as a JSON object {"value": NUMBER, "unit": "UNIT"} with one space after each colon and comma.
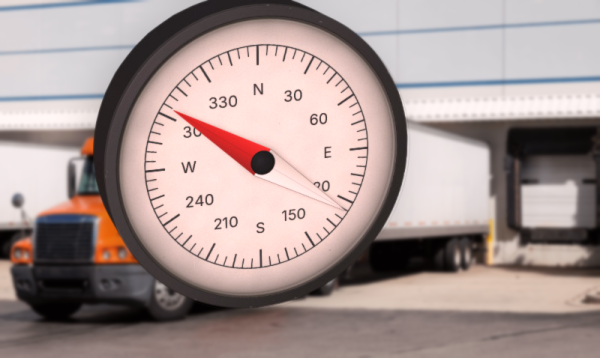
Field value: {"value": 305, "unit": "°"}
